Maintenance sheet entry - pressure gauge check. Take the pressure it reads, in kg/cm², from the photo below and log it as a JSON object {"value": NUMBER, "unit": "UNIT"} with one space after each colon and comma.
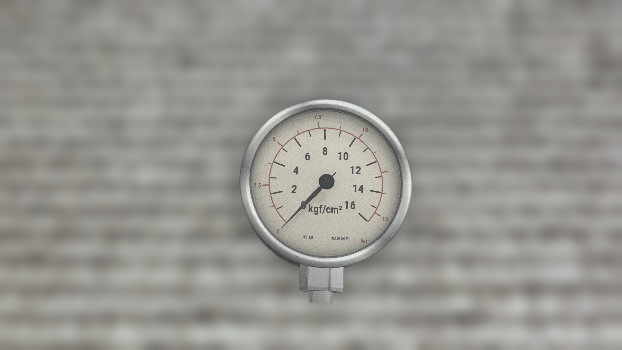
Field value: {"value": 0, "unit": "kg/cm²"}
